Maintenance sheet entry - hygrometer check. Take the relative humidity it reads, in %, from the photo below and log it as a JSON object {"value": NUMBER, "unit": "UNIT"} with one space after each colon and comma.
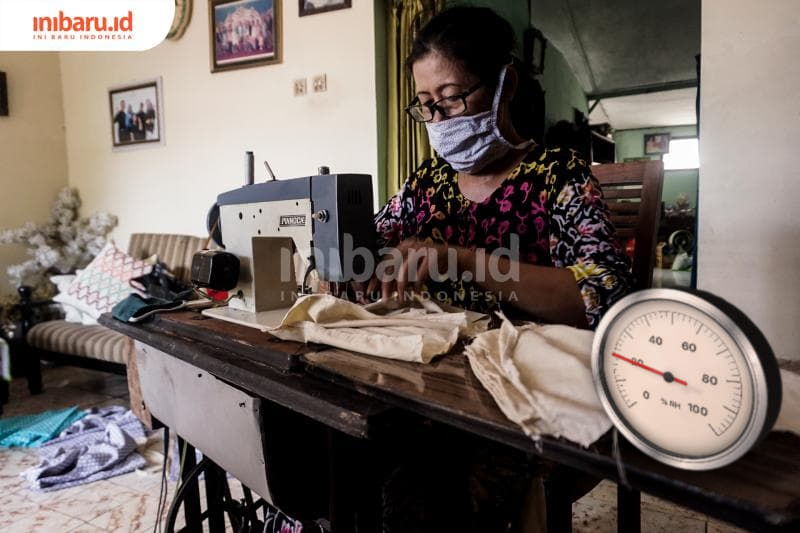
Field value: {"value": 20, "unit": "%"}
